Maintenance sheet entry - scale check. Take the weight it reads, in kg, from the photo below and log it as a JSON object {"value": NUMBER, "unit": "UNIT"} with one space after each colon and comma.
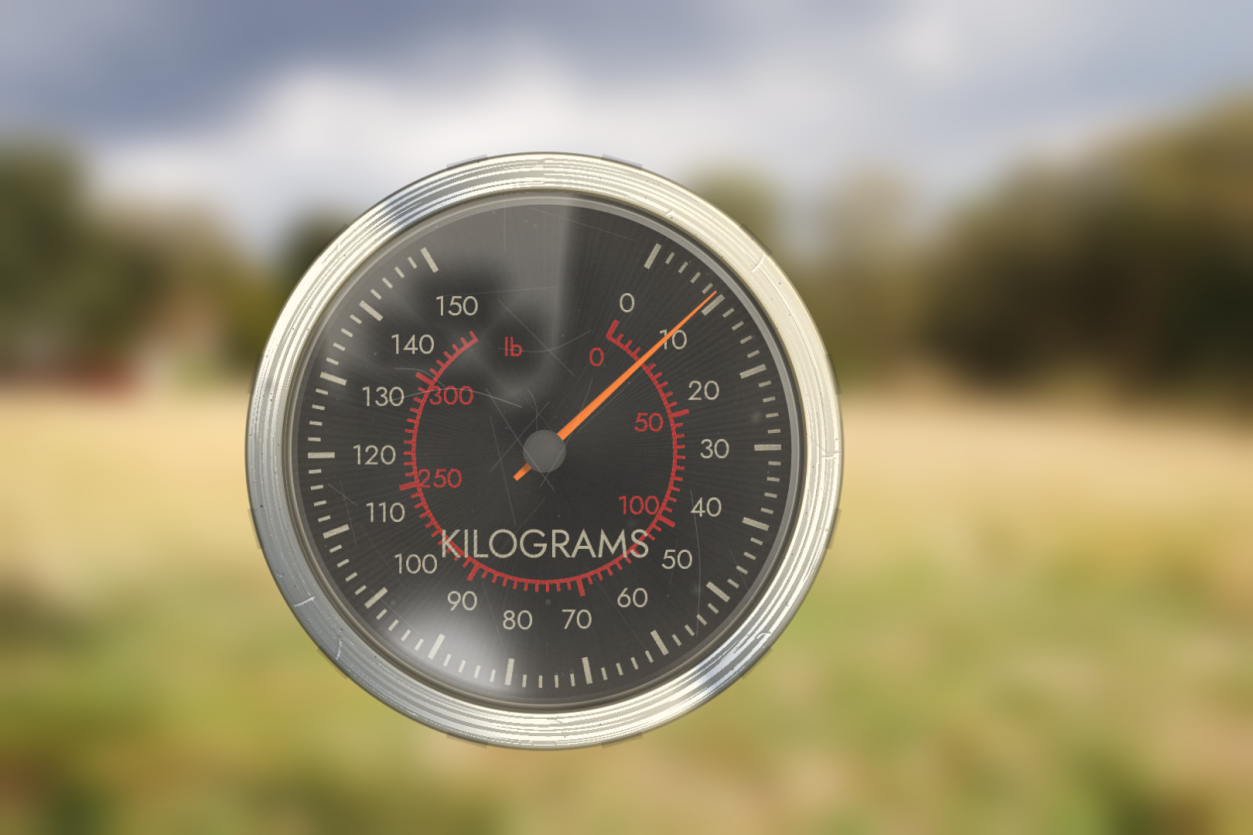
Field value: {"value": 9, "unit": "kg"}
